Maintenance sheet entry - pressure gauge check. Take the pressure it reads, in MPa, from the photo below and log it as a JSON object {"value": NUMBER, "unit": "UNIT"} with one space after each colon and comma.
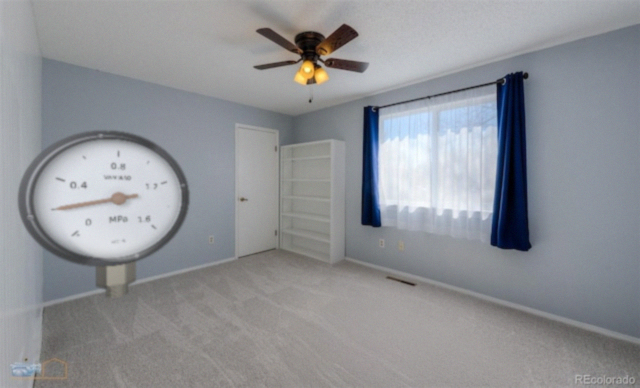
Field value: {"value": 0.2, "unit": "MPa"}
